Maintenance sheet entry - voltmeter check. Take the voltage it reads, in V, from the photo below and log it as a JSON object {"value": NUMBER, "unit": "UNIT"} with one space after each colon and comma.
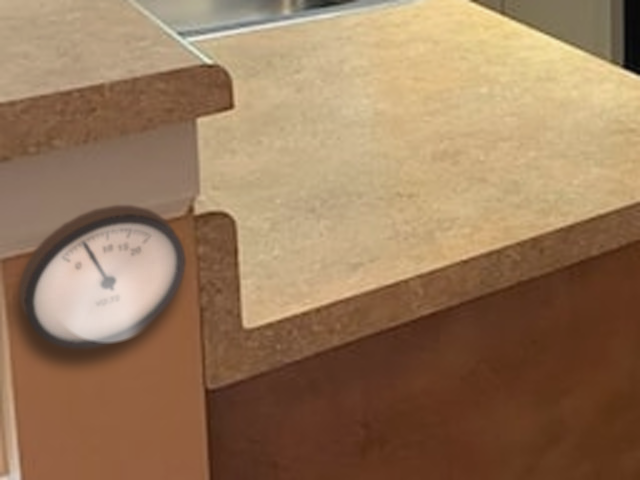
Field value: {"value": 5, "unit": "V"}
